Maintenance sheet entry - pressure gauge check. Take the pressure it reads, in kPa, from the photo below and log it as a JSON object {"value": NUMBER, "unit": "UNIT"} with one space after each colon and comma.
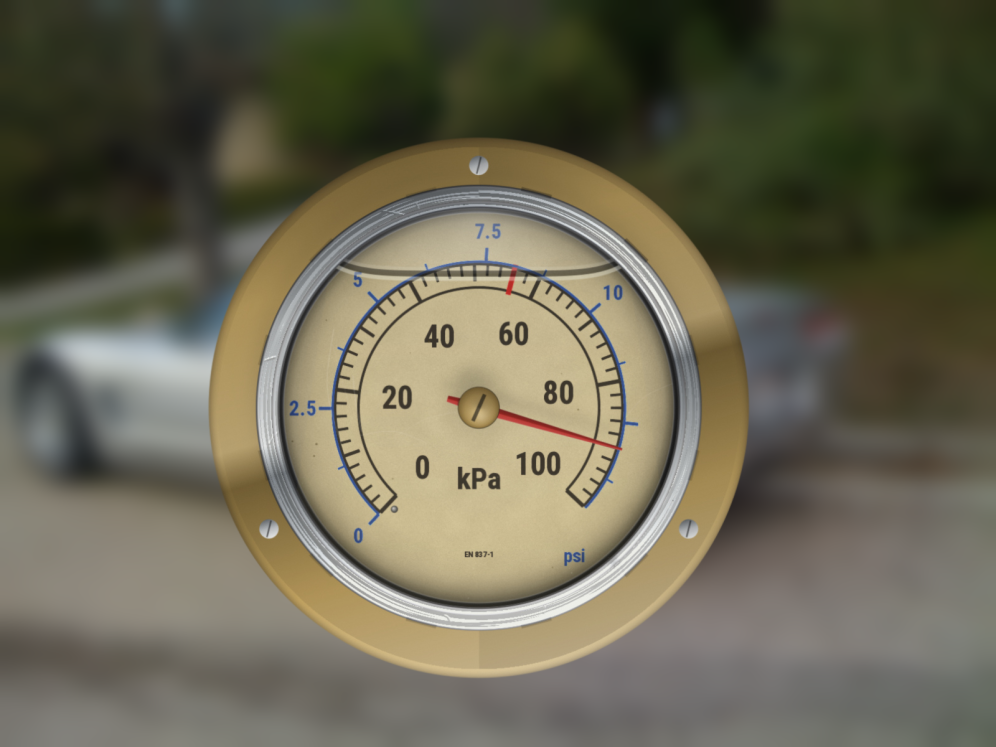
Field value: {"value": 90, "unit": "kPa"}
